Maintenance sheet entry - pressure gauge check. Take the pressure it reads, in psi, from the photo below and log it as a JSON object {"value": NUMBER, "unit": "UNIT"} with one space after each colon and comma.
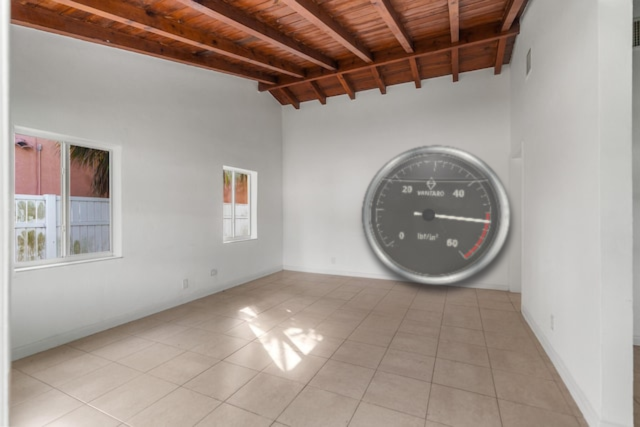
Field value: {"value": 50, "unit": "psi"}
